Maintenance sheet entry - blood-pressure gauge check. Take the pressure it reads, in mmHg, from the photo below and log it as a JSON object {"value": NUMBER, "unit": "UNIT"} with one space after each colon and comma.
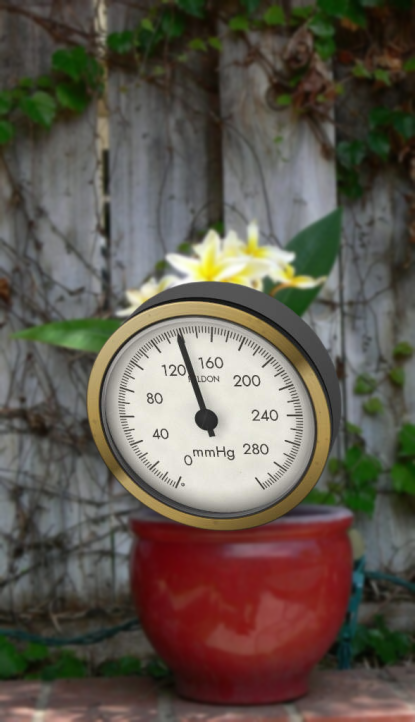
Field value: {"value": 140, "unit": "mmHg"}
